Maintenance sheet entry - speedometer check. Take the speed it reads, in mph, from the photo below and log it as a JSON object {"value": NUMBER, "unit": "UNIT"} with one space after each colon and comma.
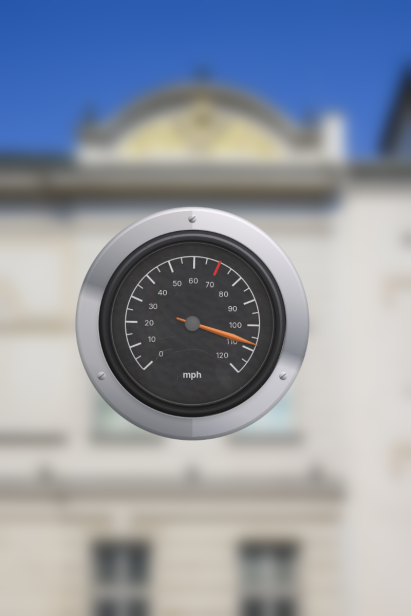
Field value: {"value": 107.5, "unit": "mph"}
